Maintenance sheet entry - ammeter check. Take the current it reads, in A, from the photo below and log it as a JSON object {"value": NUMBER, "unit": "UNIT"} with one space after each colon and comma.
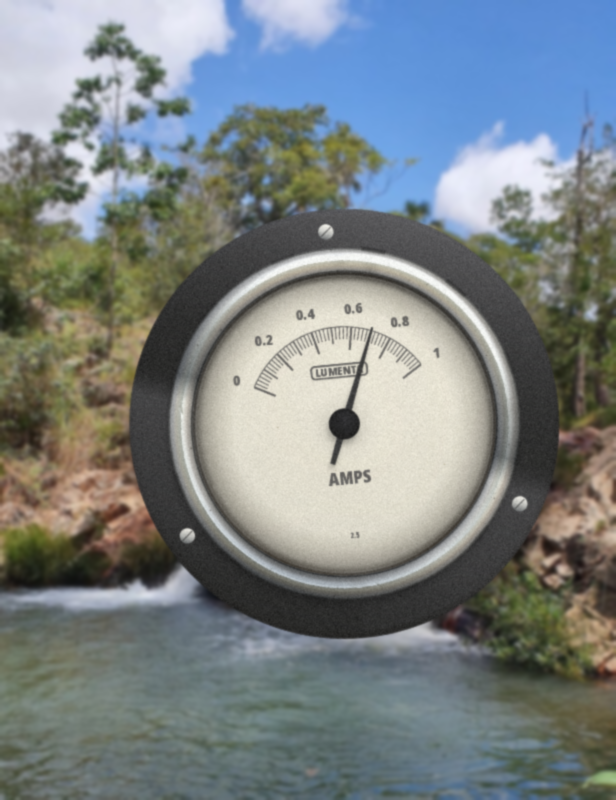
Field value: {"value": 0.7, "unit": "A"}
